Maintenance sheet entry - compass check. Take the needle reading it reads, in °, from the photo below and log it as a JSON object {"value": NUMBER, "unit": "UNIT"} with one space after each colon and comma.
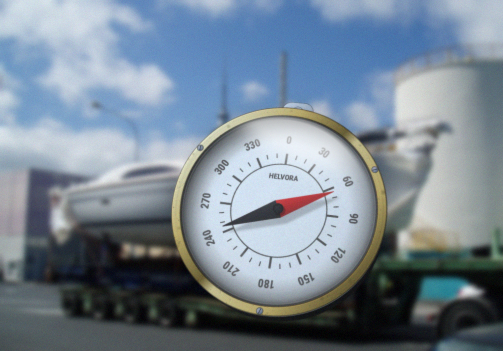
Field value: {"value": 65, "unit": "°"}
